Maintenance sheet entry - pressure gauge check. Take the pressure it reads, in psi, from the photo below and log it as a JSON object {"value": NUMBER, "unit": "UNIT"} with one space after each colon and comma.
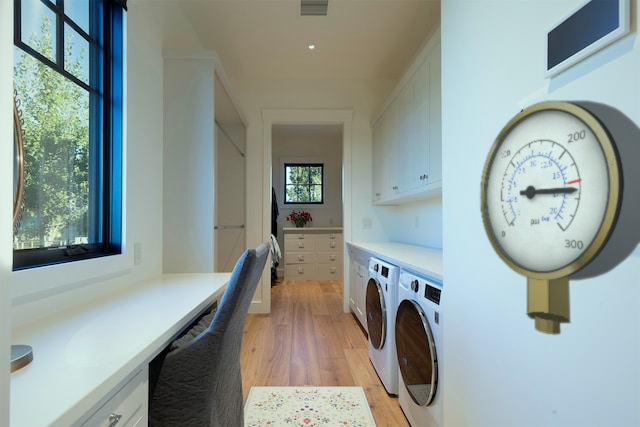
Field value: {"value": 250, "unit": "psi"}
